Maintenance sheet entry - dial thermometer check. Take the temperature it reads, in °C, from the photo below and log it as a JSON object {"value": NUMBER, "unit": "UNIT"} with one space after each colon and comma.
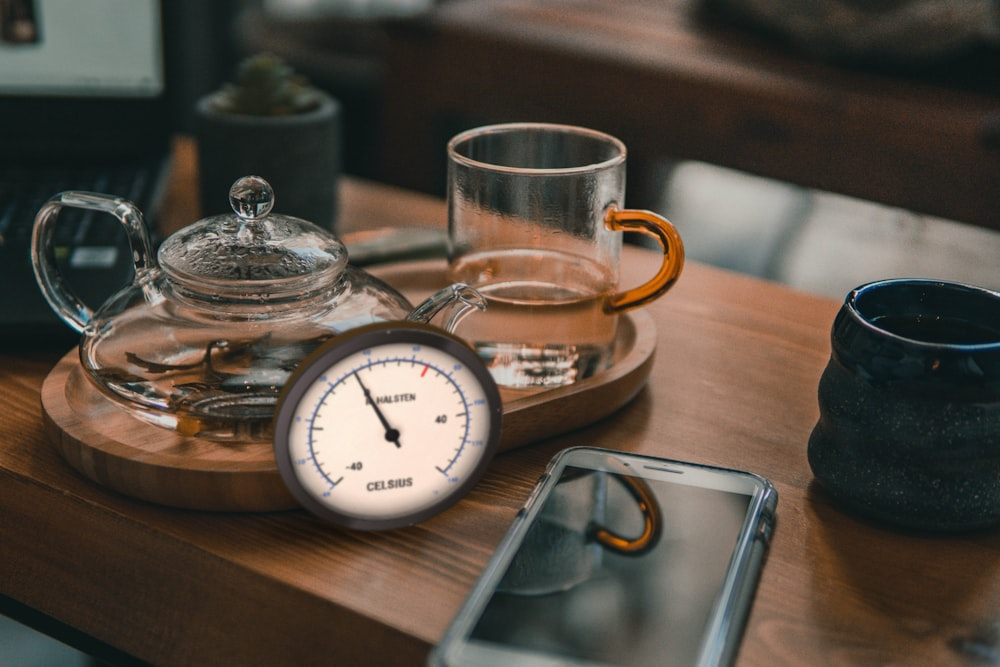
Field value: {"value": 0, "unit": "°C"}
